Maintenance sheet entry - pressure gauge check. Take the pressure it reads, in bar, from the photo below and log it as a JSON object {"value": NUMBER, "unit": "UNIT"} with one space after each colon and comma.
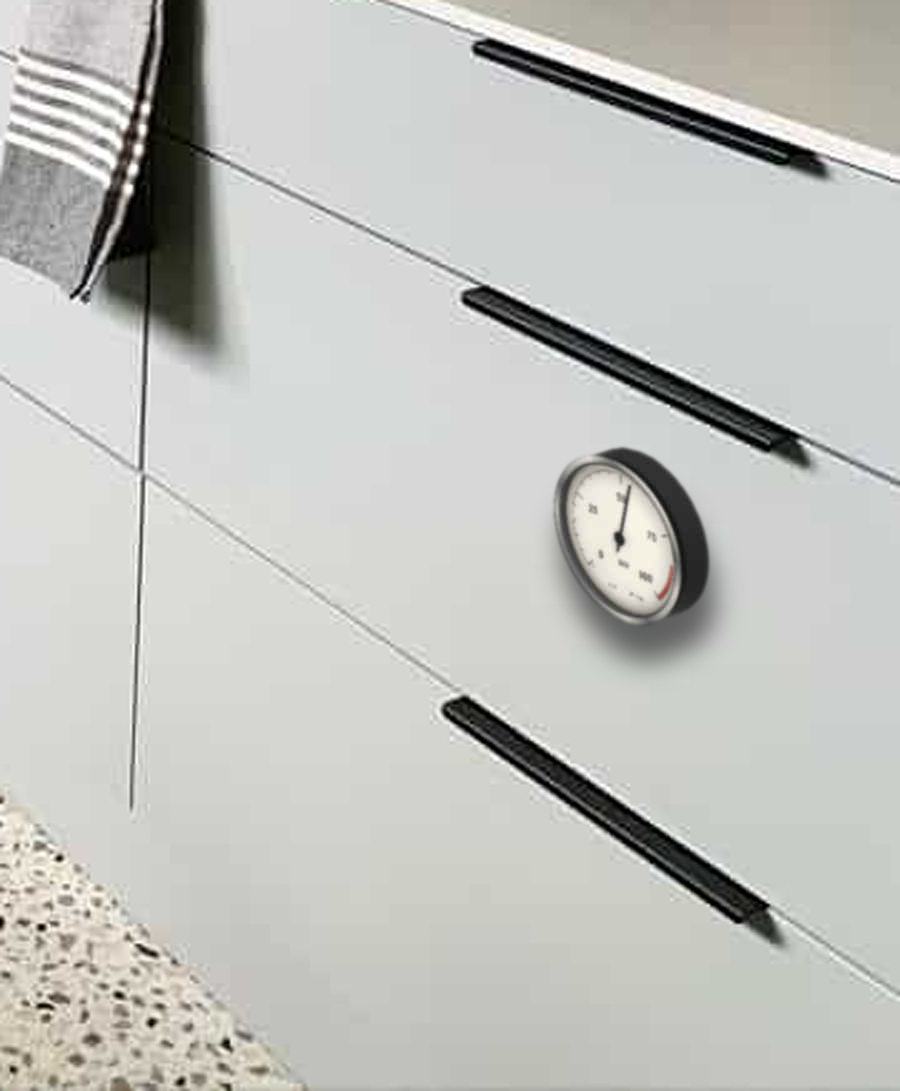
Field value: {"value": 55, "unit": "bar"}
